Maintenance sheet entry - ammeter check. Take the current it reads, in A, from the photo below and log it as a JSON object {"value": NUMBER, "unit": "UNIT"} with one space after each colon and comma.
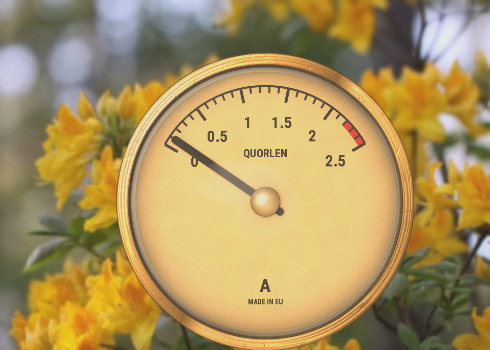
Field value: {"value": 0.1, "unit": "A"}
